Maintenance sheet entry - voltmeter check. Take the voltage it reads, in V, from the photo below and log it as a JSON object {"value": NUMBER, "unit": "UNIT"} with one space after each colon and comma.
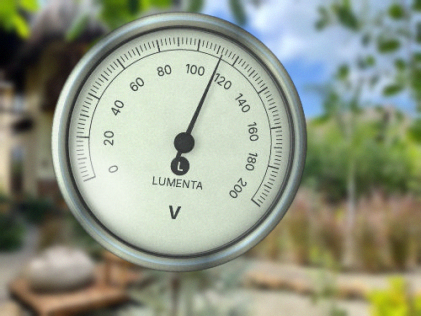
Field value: {"value": 112, "unit": "V"}
